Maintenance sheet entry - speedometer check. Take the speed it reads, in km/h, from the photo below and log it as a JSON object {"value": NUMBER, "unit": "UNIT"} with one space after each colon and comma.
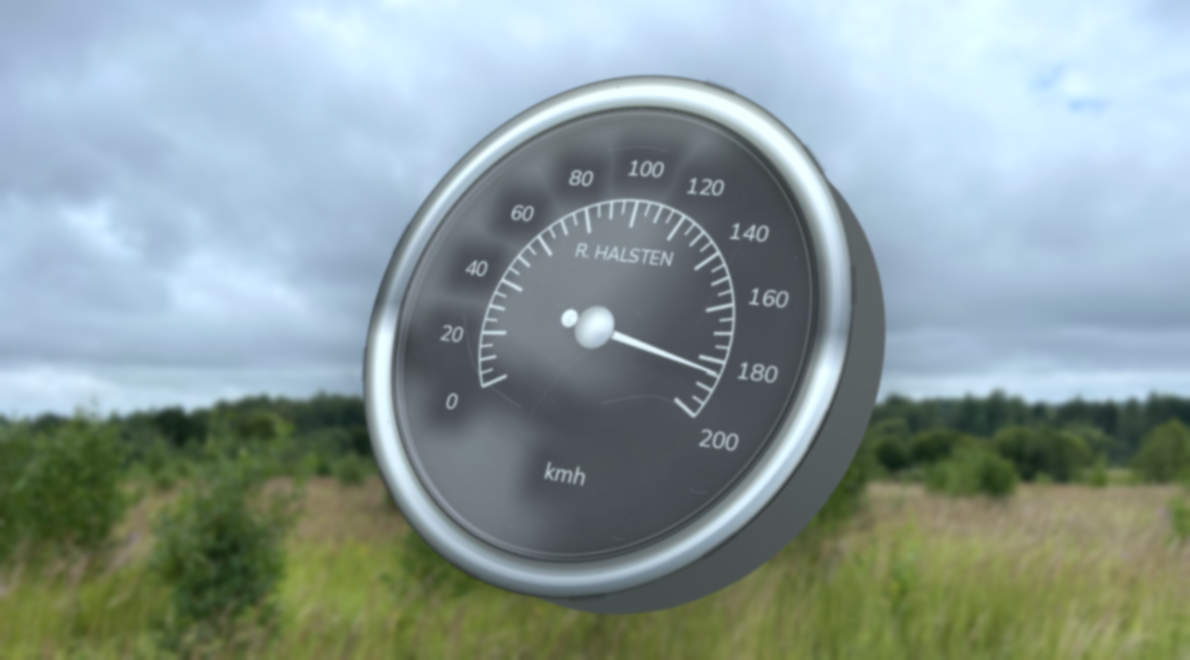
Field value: {"value": 185, "unit": "km/h"}
